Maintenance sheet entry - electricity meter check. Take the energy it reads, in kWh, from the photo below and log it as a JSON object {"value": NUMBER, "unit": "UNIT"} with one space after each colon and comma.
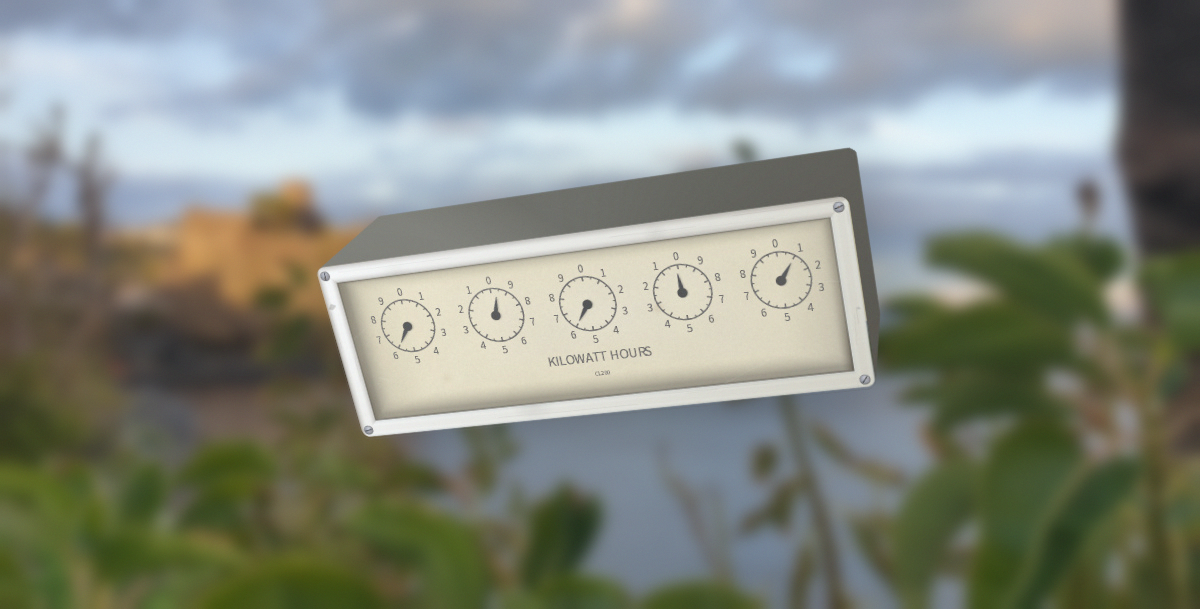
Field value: {"value": 59601, "unit": "kWh"}
